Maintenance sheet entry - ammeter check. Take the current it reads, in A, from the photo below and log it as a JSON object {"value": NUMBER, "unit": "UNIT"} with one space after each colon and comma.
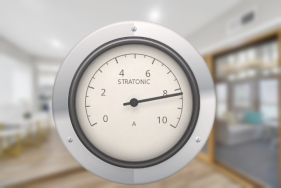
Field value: {"value": 8.25, "unit": "A"}
